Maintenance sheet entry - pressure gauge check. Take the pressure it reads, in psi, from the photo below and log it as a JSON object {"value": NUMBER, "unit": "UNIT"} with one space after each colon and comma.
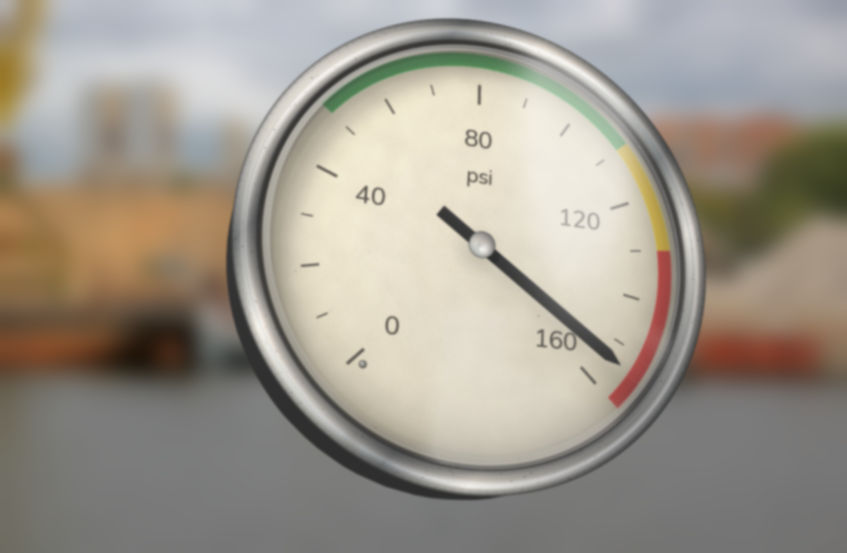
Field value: {"value": 155, "unit": "psi"}
